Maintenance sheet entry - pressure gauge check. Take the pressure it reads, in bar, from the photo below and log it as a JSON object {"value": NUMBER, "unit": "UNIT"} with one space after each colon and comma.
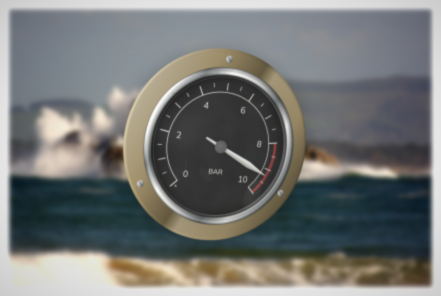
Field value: {"value": 9.25, "unit": "bar"}
